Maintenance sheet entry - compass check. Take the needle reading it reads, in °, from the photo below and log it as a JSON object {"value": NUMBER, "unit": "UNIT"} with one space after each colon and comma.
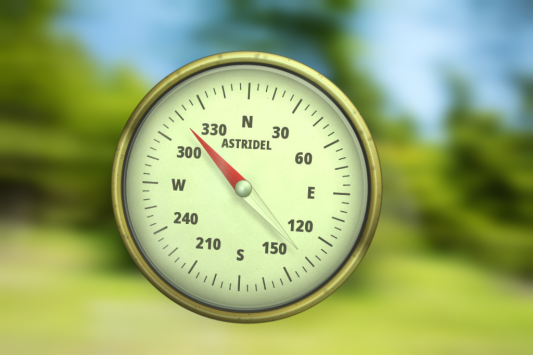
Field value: {"value": 315, "unit": "°"}
